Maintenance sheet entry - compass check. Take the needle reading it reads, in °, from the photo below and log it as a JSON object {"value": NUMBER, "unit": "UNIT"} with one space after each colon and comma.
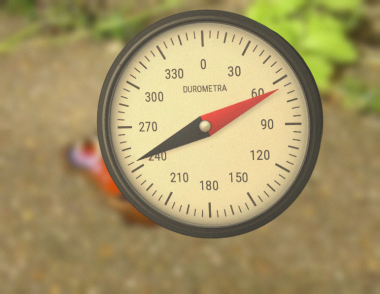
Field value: {"value": 65, "unit": "°"}
